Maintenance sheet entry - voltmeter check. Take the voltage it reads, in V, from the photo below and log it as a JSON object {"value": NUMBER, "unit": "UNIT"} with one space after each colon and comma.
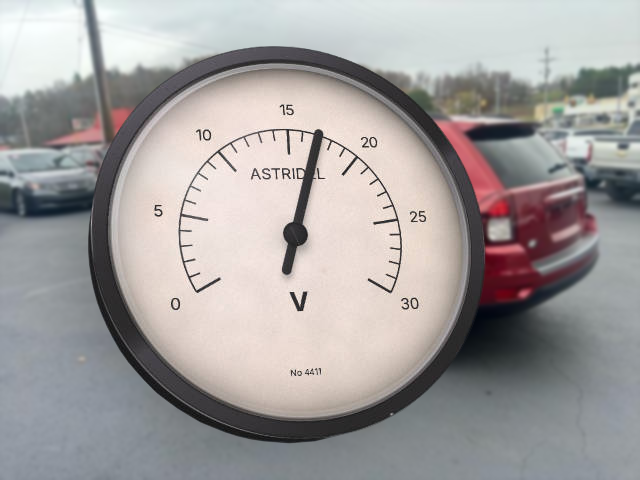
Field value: {"value": 17, "unit": "V"}
